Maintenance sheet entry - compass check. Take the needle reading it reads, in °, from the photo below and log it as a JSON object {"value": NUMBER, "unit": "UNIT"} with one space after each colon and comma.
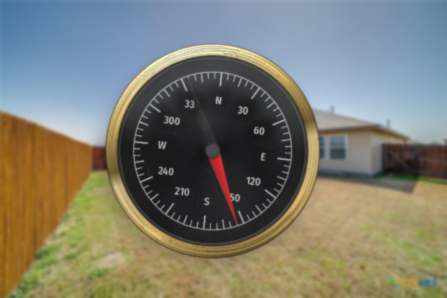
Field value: {"value": 155, "unit": "°"}
